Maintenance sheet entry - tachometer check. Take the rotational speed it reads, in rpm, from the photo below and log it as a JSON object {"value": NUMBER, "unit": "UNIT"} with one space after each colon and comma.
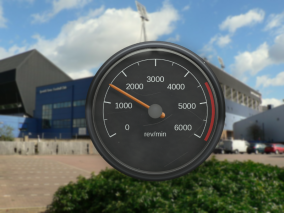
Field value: {"value": 1500, "unit": "rpm"}
